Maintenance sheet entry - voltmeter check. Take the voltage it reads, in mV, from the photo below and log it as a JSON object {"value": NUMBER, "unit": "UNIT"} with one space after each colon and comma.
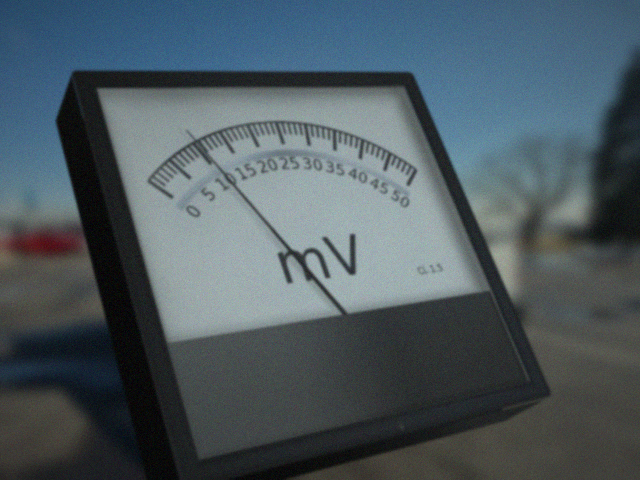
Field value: {"value": 10, "unit": "mV"}
